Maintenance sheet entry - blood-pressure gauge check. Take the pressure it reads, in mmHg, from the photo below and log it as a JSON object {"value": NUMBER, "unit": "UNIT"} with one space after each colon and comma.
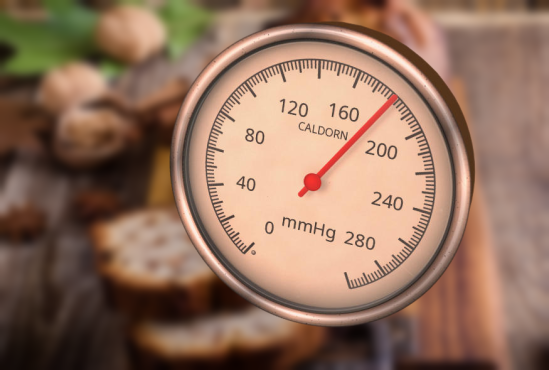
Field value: {"value": 180, "unit": "mmHg"}
